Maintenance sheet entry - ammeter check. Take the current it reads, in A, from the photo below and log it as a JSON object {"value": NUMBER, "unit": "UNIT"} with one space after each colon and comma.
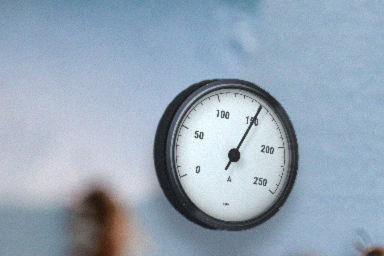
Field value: {"value": 150, "unit": "A"}
